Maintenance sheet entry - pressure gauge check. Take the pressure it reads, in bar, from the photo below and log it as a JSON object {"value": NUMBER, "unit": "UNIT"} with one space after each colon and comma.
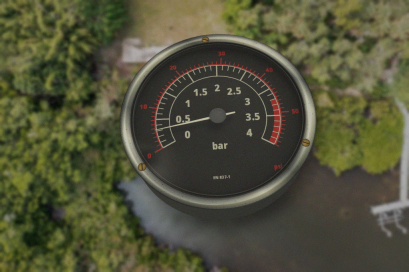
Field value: {"value": 0.3, "unit": "bar"}
